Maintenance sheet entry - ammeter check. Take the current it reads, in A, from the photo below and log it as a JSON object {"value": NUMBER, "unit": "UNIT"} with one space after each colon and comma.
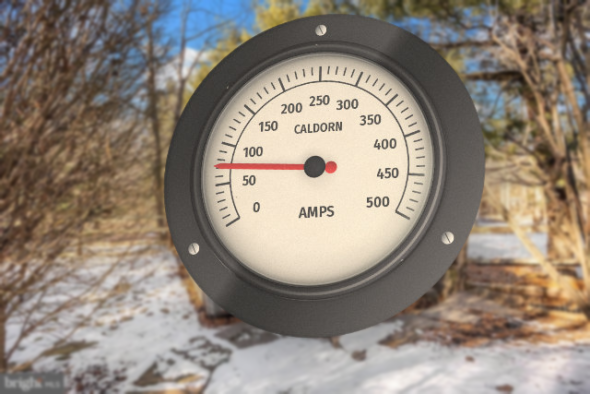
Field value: {"value": 70, "unit": "A"}
